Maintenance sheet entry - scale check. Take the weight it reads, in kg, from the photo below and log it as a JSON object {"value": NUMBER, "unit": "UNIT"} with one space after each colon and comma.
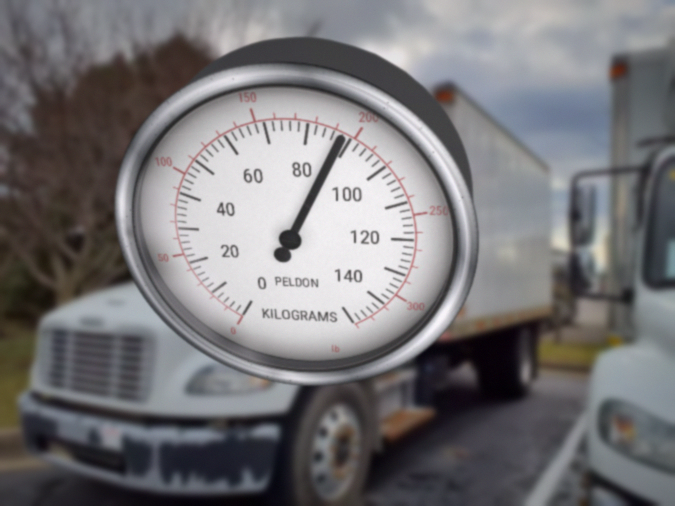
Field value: {"value": 88, "unit": "kg"}
